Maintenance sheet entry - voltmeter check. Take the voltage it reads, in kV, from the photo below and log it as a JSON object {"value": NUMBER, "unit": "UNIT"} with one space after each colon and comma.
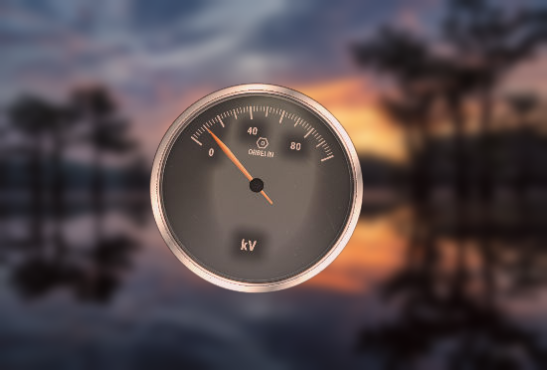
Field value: {"value": 10, "unit": "kV"}
